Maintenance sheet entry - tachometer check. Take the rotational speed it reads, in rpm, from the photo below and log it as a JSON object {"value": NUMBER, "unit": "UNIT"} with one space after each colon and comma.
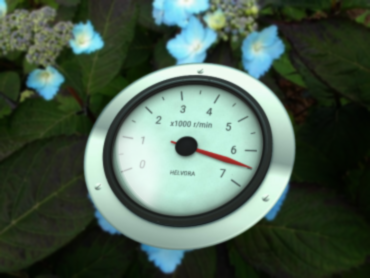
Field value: {"value": 6500, "unit": "rpm"}
